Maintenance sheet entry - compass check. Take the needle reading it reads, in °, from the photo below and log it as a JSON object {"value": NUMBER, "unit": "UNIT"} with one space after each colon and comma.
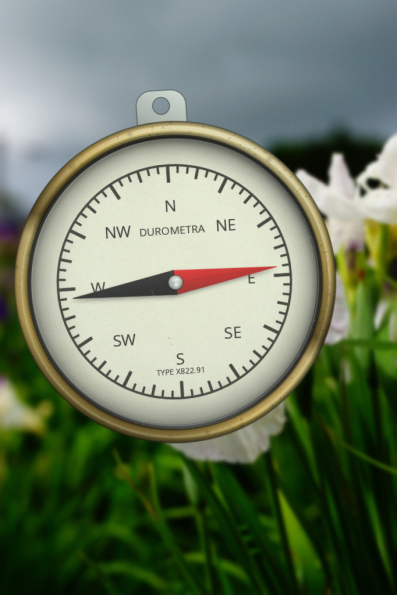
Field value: {"value": 85, "unit": "°"}
